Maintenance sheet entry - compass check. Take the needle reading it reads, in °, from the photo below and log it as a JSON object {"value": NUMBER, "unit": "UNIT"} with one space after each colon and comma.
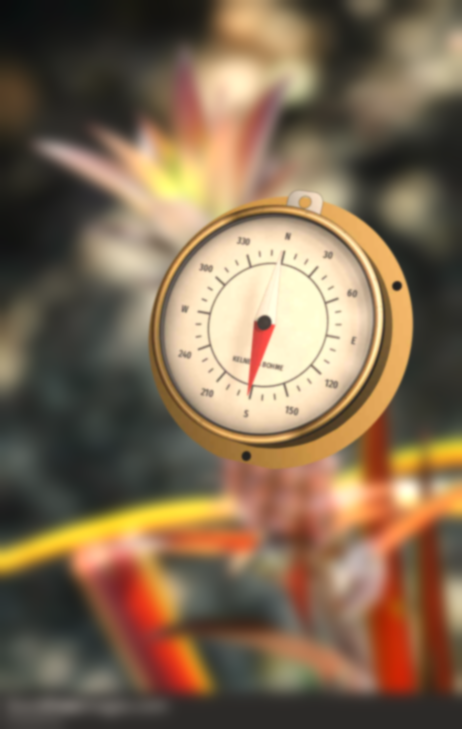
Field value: {"value": 180, "unit": "°"}
